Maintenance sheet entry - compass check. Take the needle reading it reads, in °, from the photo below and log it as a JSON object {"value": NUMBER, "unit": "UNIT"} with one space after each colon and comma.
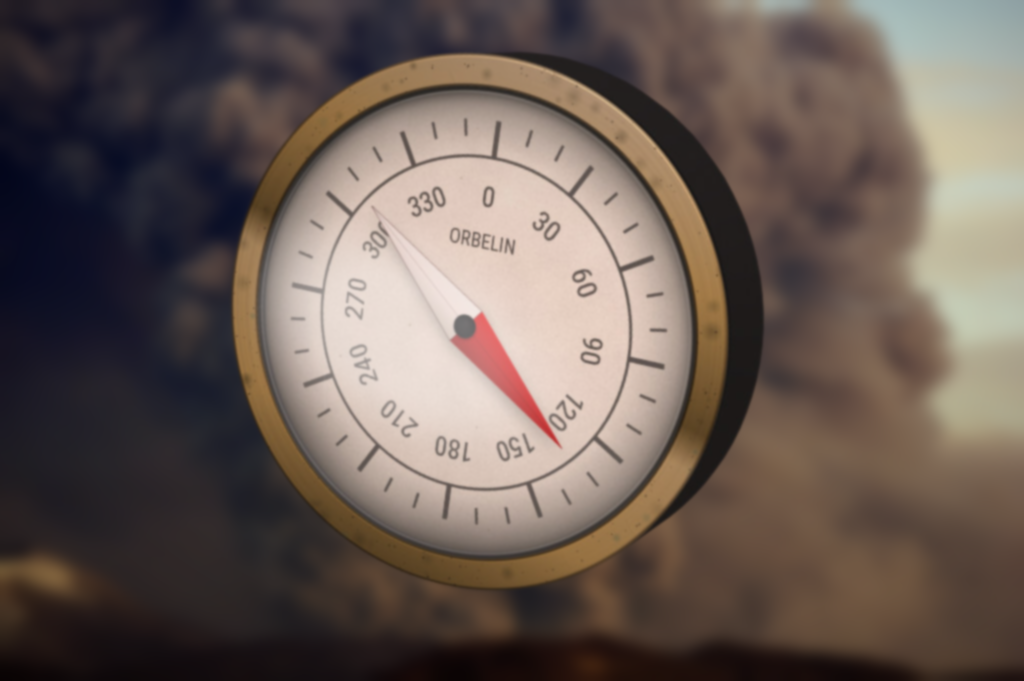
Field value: {"value": 130, "unit": "°"}
